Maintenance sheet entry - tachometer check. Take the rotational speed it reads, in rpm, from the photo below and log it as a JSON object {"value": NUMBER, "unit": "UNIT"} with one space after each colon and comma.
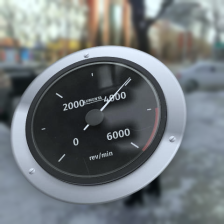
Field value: {"value": 4000, "unit": "rpm"}
